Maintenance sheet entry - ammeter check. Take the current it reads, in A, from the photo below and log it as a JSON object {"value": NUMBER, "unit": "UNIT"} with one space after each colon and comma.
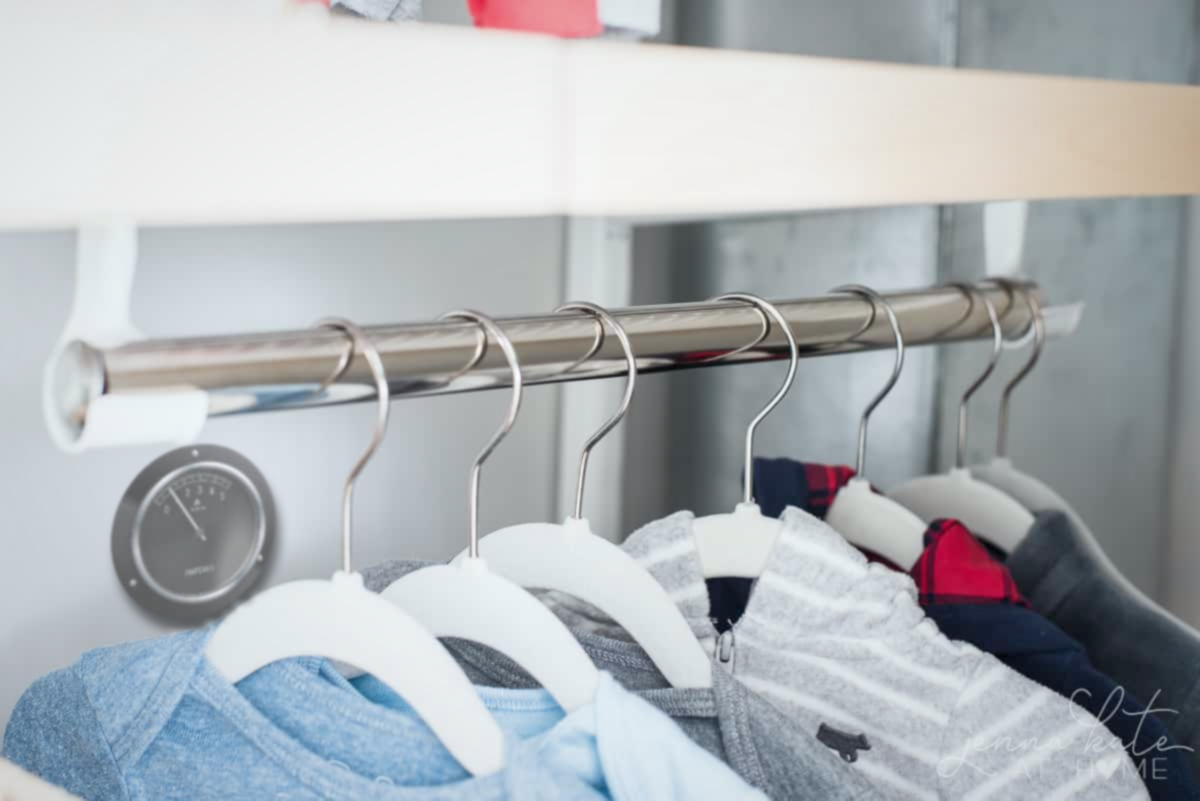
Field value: {"value": 1, "unit": "A"}
